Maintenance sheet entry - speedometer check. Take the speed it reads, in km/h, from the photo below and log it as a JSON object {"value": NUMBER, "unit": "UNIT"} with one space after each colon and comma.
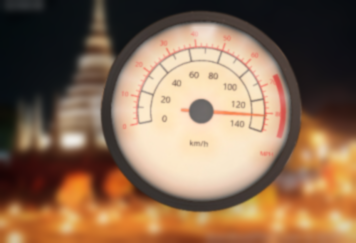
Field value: {"value": 130, "unit": "km/h"}
